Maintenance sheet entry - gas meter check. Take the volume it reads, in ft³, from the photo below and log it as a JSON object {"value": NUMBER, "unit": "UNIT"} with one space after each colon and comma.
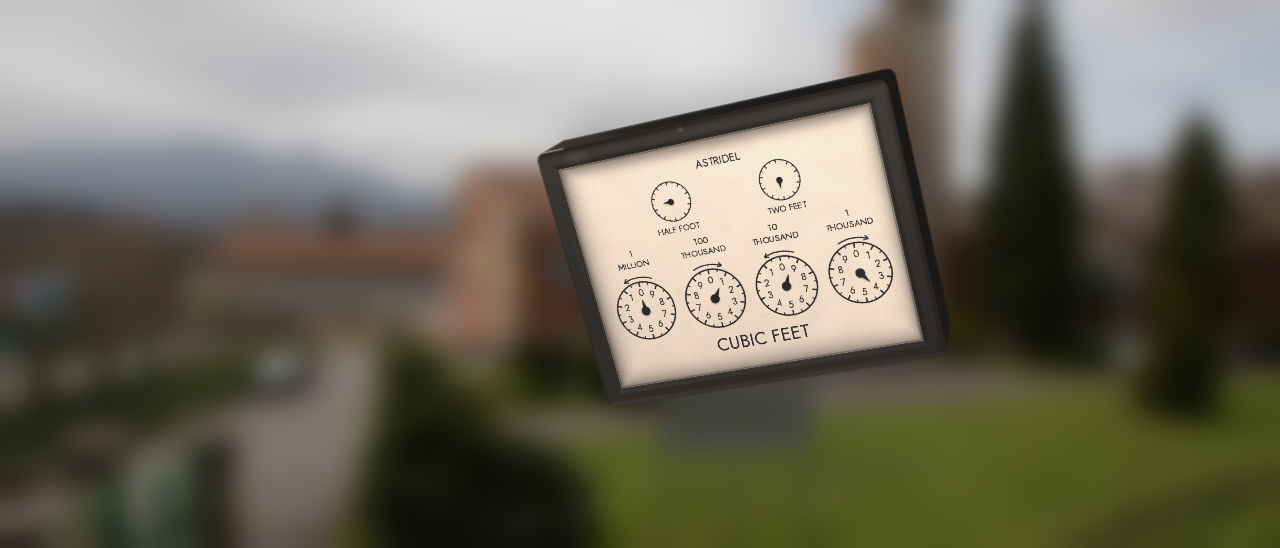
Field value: {"value": 9400, "unit": "ft³"}
